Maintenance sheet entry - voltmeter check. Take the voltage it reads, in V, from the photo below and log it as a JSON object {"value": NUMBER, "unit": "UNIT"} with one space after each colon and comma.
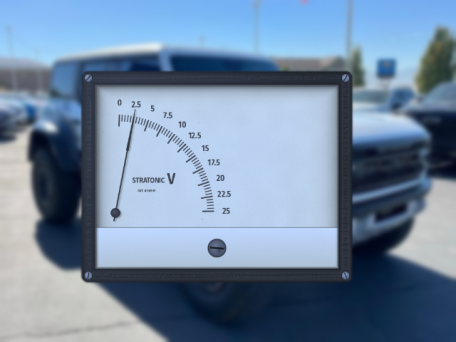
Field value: {"value": 2.5, "unit": "V"}
